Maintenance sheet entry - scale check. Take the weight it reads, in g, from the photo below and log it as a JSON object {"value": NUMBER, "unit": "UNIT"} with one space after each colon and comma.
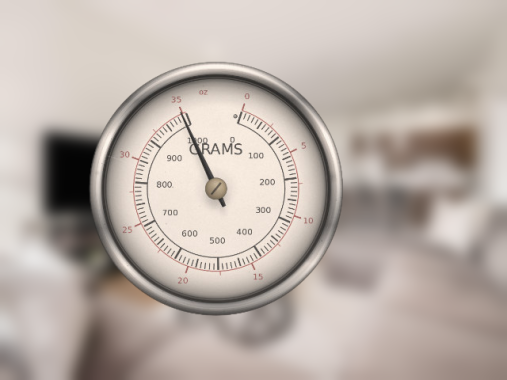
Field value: {"value": 990, "unit": "g"}
